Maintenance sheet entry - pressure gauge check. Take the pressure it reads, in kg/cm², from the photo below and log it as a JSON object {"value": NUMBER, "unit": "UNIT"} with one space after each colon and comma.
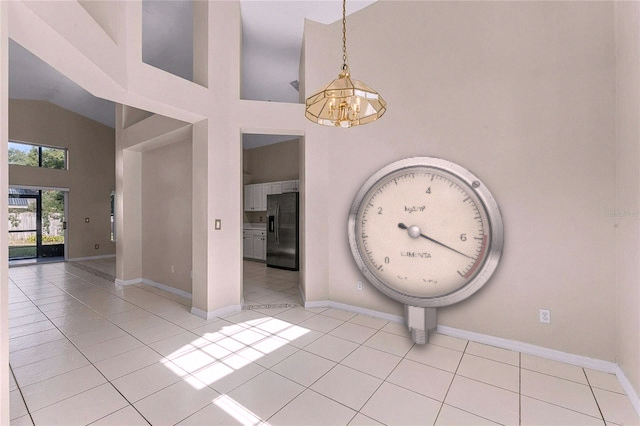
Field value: {"value": 6.5, "unit": "kg/cm²"}
